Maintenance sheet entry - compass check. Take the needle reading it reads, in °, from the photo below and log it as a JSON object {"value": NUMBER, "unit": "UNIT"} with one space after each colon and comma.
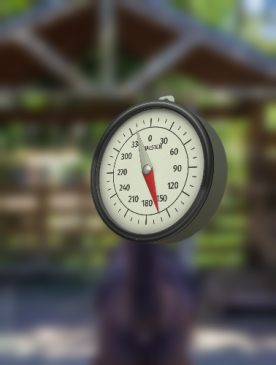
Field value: {"value": 160, "unit": "°"}
